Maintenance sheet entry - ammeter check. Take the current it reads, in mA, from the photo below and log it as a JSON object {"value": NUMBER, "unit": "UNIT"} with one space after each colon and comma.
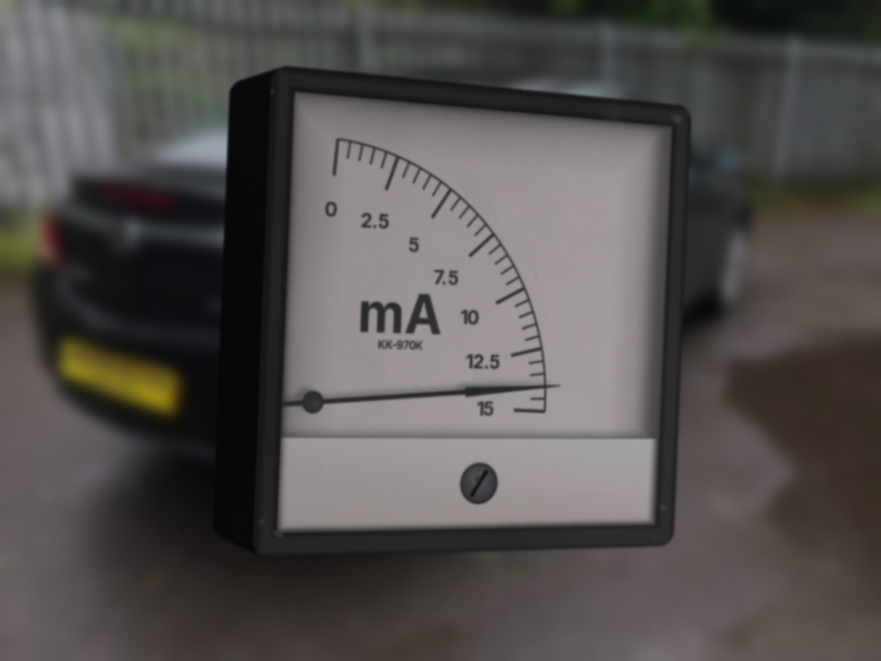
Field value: {"value": 14, "unit": "mA"}
